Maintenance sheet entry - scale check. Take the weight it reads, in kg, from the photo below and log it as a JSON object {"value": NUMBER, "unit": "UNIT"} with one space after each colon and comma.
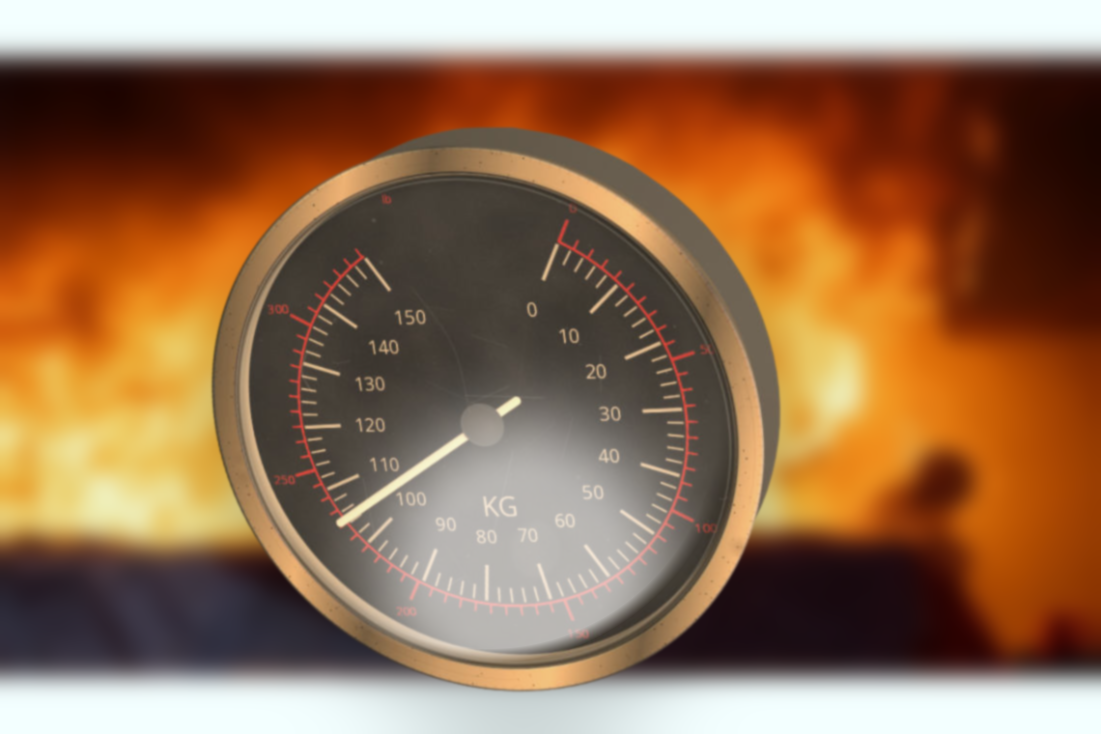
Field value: {"value": 105, "unit": "kg"}
